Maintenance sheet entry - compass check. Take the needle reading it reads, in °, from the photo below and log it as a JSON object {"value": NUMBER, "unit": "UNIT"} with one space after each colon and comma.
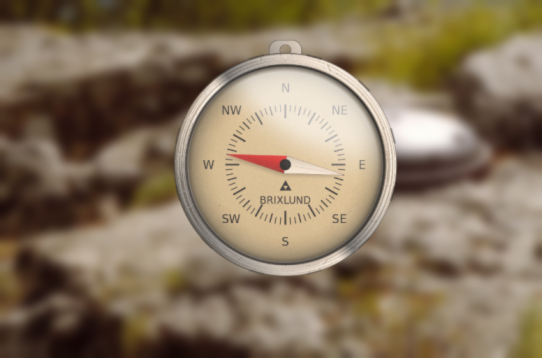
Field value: {"value": 280, "unit": "°"}
